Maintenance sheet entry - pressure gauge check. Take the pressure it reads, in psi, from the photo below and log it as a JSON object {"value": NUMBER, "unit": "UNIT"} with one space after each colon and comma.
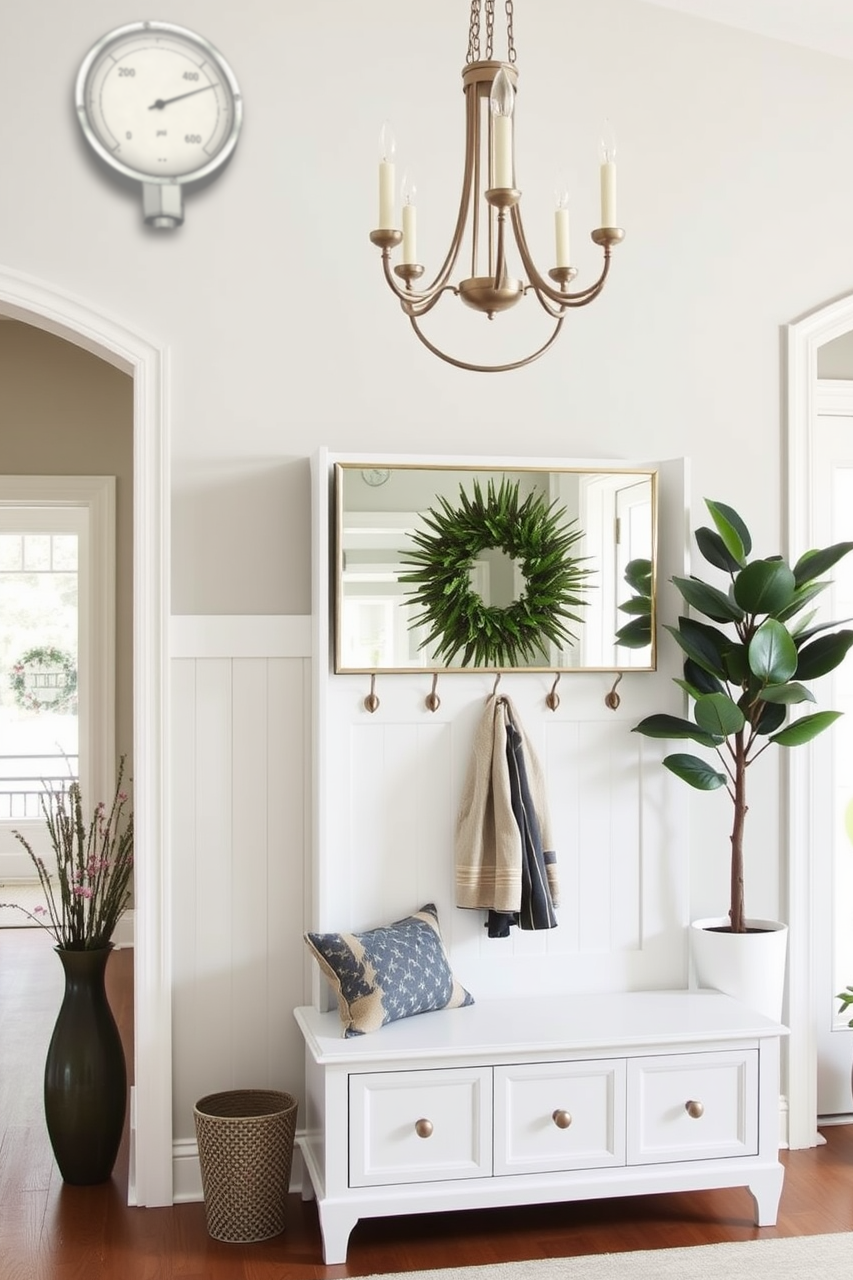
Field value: {"value": 450, "unit": "psi"}
